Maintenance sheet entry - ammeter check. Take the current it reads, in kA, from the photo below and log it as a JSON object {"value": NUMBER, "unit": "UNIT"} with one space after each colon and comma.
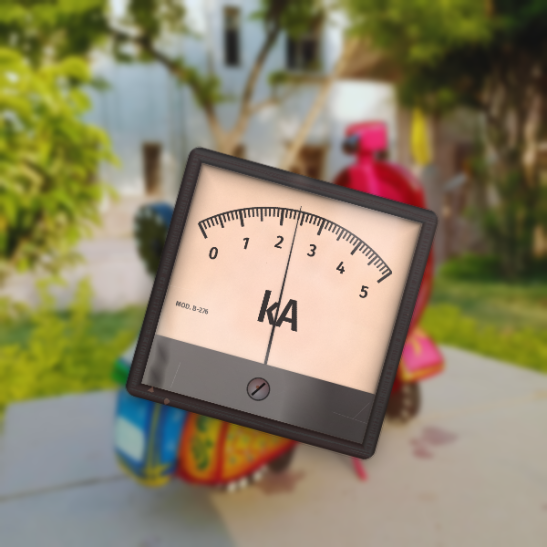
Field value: {"value": 2.4, "unit": "kA"}
